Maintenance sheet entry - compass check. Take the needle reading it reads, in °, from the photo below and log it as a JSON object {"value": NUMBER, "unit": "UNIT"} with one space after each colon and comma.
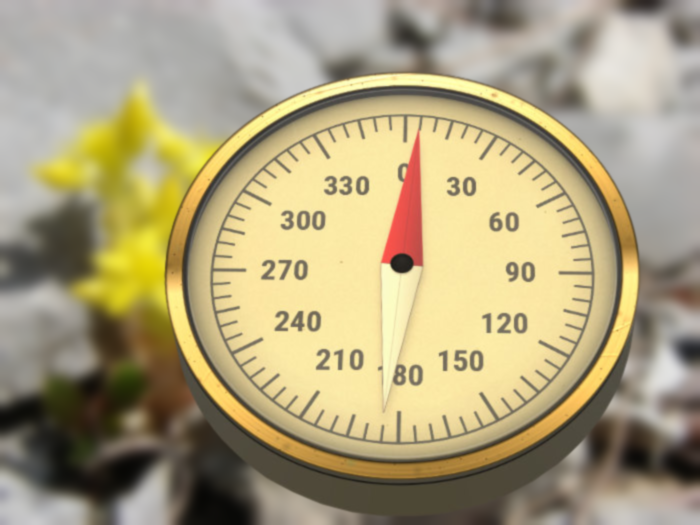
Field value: {"value": 5, "unit": "°"}
